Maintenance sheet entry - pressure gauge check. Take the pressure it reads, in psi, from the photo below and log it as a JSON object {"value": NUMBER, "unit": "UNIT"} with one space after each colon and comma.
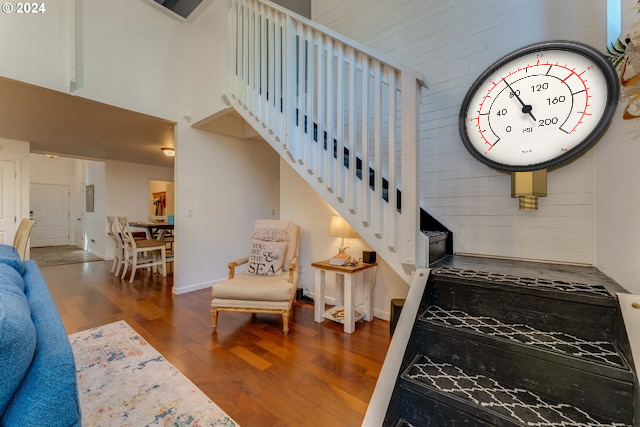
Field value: {"value": 80, "unit": "psi"}
